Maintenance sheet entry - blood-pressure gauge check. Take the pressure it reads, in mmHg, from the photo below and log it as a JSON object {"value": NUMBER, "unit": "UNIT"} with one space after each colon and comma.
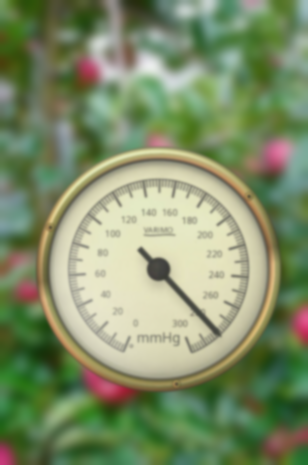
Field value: {"value": 280, "unit": "mmHg"}
